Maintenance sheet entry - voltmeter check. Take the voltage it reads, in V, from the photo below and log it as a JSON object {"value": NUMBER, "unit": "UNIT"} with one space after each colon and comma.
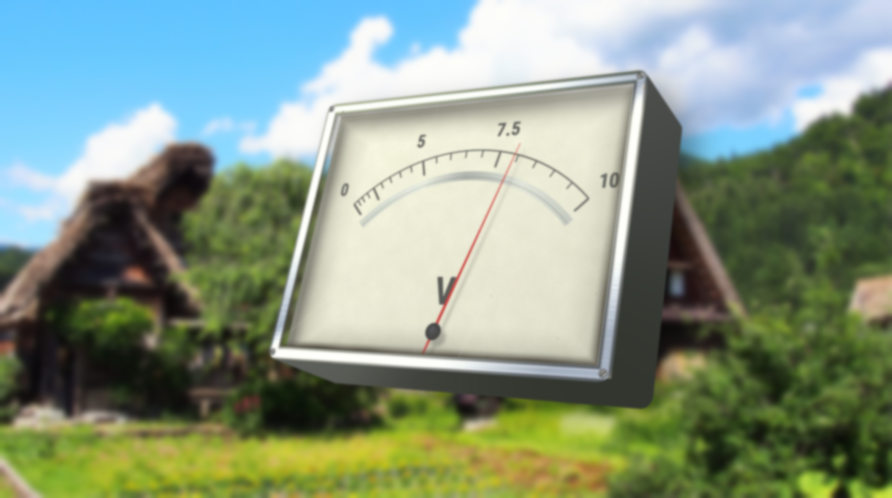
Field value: {"value": 8, "unit": "V"}
